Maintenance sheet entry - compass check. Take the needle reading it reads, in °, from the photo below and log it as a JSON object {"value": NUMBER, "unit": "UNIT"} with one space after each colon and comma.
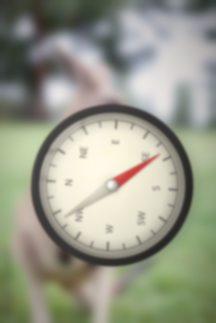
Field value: {"value": 142.5, "unit": "°"}
